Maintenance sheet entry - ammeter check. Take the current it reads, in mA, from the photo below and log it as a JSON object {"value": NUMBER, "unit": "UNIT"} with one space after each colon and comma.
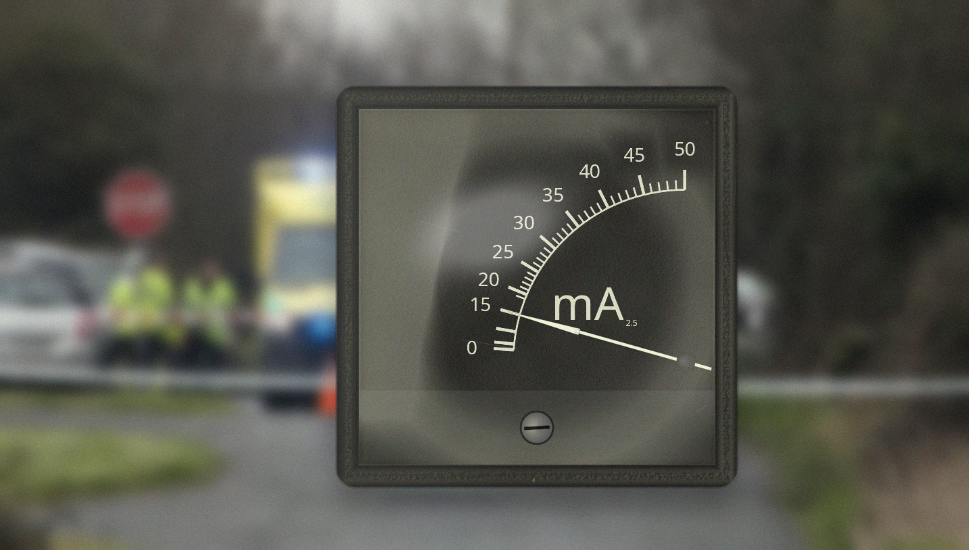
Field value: {"value": 15, "unit": "mA"}
